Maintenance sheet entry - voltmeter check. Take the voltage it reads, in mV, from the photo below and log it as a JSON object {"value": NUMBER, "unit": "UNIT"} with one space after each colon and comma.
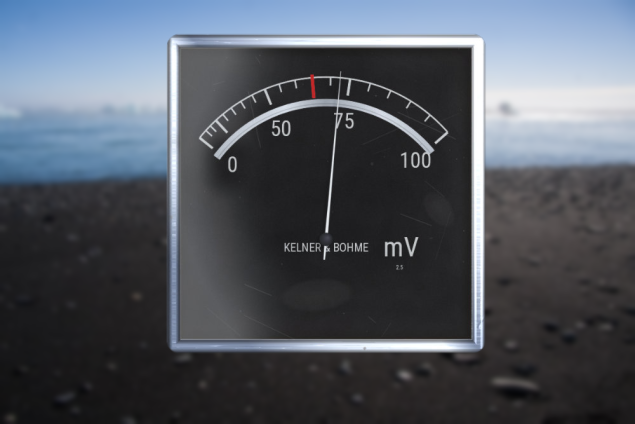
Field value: {"value": 72.5, "unit": "mV"}
